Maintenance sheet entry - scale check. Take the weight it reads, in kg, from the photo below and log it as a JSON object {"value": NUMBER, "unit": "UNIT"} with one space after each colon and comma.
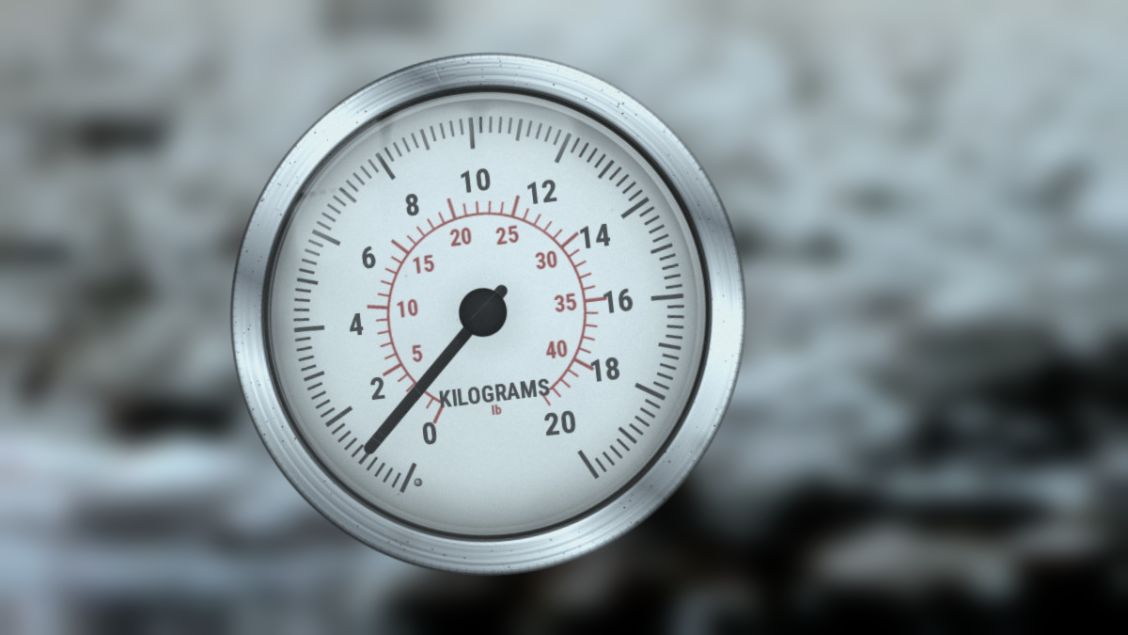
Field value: {"value": 1, "unit": "kg"}
